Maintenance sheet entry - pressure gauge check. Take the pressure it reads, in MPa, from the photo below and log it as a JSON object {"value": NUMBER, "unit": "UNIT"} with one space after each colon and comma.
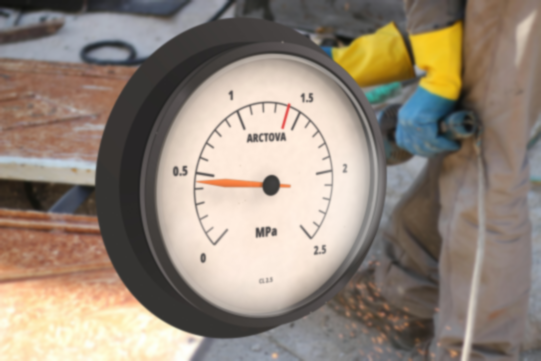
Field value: {"value": 0.45, "unit": "MPa"}
